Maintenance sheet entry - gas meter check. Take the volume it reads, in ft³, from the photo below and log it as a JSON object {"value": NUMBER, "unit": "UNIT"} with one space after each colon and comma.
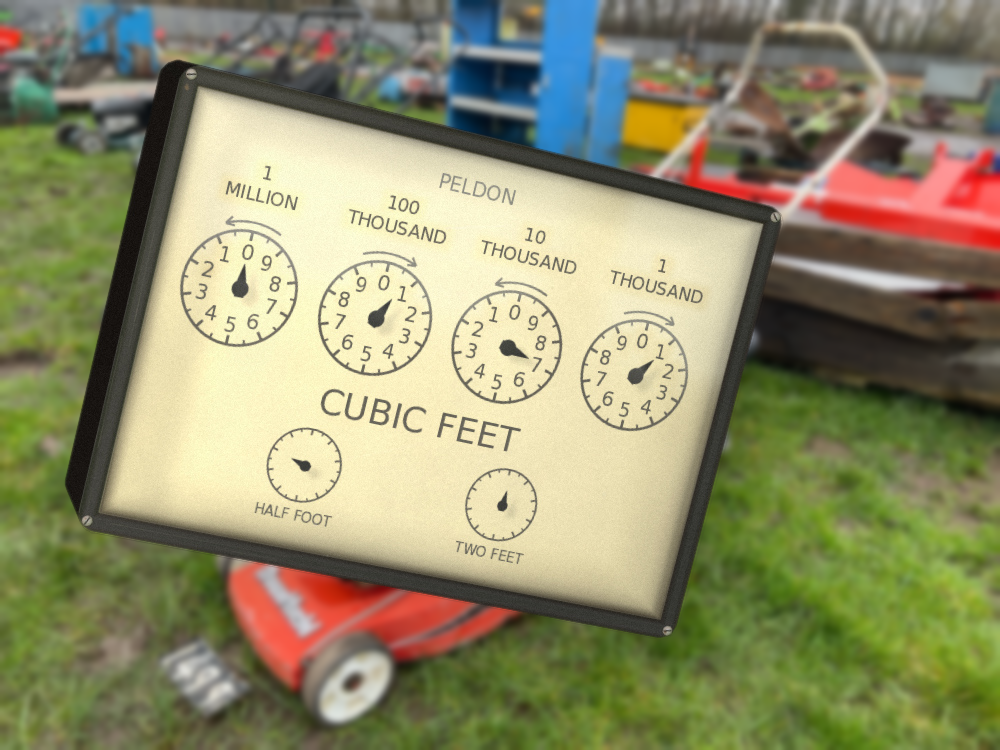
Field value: {"value": 7100, "unit": "ft³"}
